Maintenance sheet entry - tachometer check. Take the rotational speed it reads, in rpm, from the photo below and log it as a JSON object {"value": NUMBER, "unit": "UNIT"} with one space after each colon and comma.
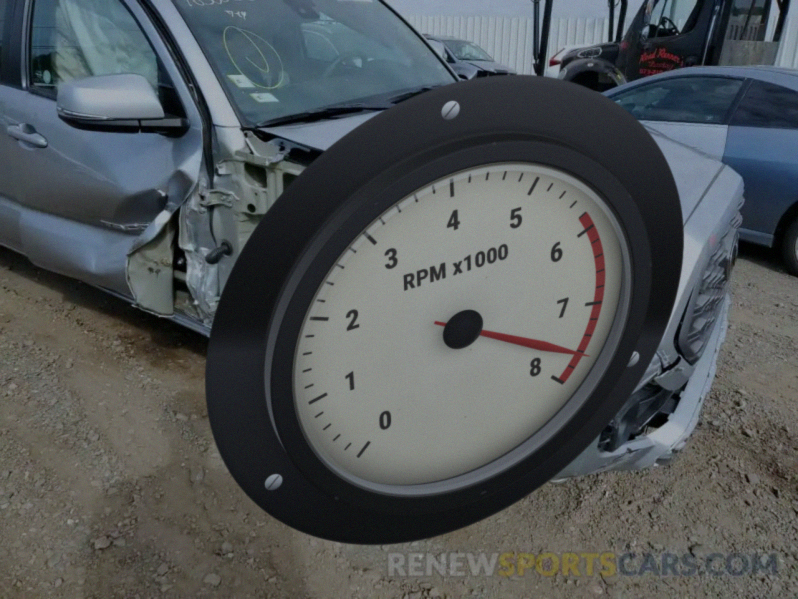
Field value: {"value": 7600, "unit": "rpm"}
